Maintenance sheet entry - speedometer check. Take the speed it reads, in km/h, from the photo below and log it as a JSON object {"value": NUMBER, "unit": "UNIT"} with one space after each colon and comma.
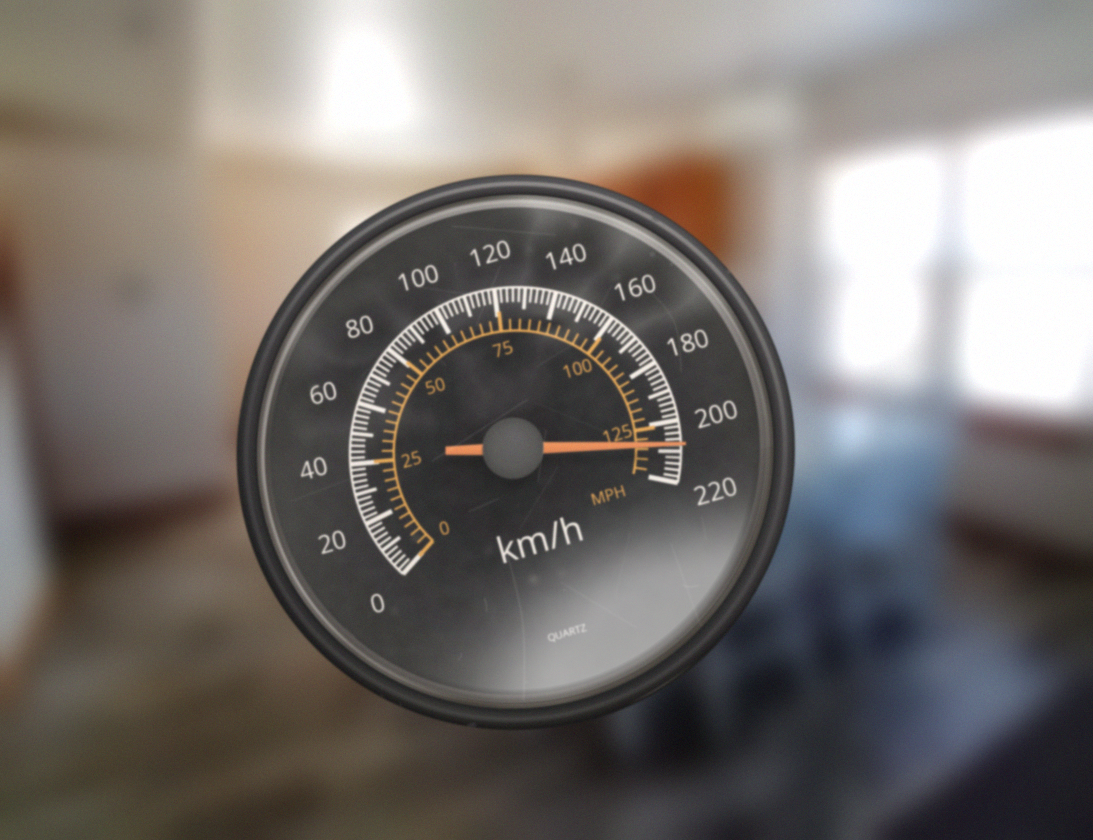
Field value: {"value": 208, "unit": "km/h"}
